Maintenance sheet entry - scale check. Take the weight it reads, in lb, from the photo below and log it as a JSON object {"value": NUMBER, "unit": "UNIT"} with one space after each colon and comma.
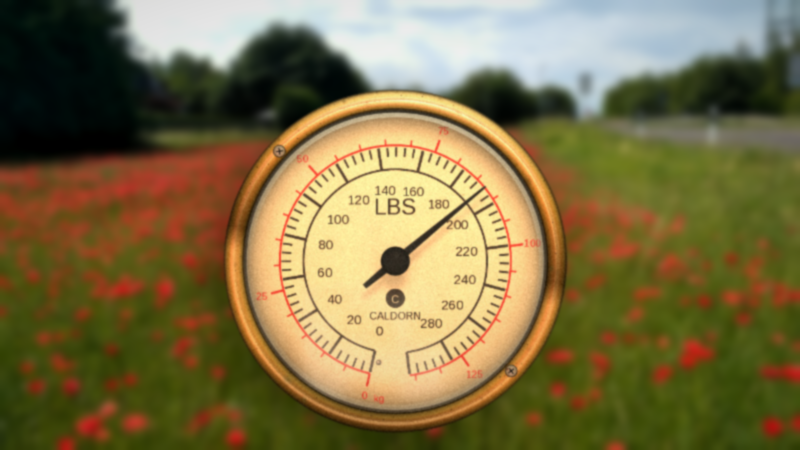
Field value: {"value": 192, "unit": "lb"}
